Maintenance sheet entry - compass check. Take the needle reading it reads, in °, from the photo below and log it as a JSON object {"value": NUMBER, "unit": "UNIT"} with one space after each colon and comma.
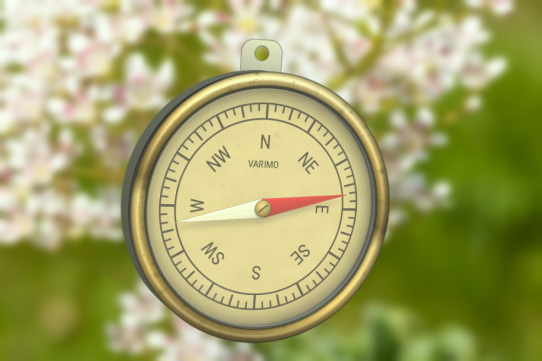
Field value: {"value": 80, "unit": "°"}
